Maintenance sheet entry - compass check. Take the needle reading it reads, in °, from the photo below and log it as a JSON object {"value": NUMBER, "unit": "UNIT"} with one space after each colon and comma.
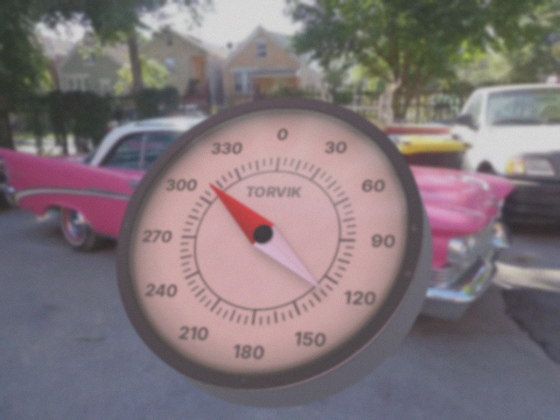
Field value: {"value": 310, "unit": "°"}
